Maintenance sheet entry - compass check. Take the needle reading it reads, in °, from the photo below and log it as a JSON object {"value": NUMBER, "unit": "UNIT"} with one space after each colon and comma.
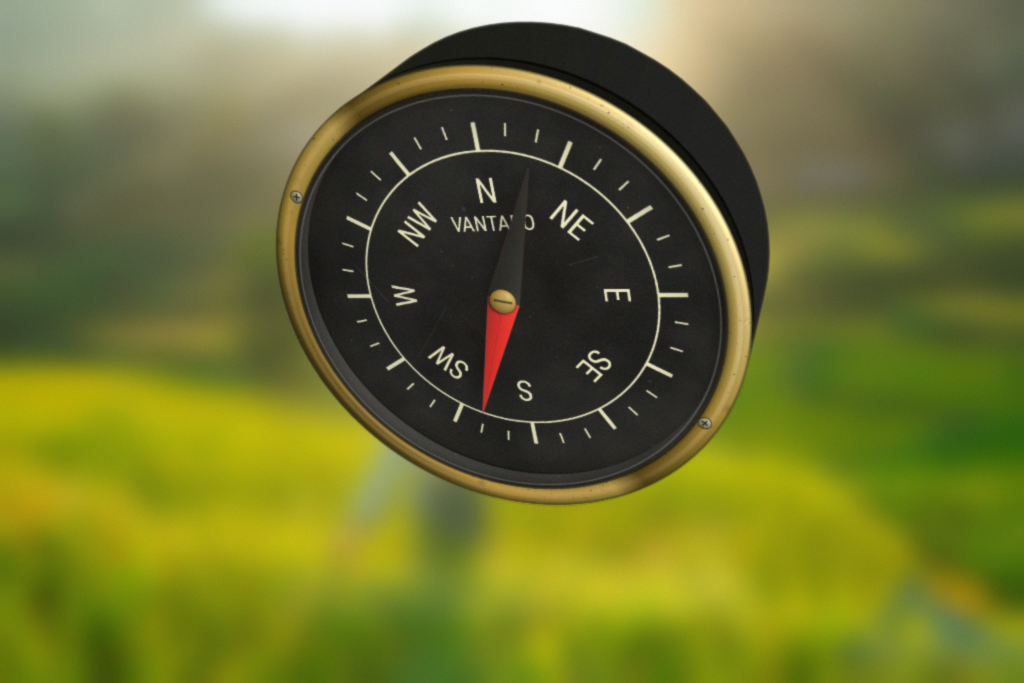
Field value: {"value": 200, "unit": "°"}
